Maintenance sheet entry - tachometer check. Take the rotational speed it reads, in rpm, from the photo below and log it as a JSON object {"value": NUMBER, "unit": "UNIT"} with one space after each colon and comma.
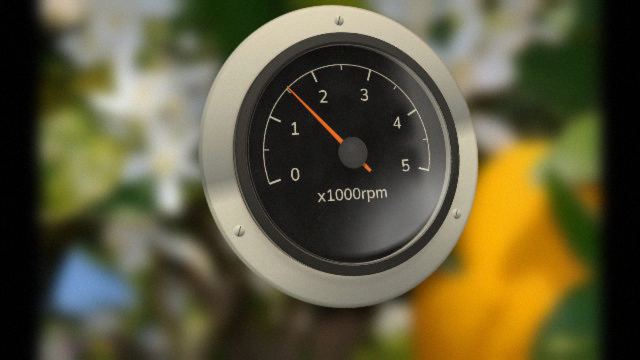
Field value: {"value": 1500, "unit": "rpm"}
